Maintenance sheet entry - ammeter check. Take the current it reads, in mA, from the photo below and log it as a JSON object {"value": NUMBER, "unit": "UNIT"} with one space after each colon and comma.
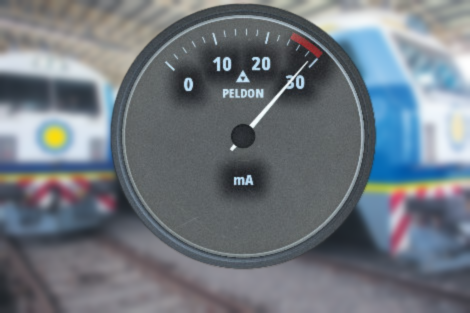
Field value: {"value": 29, "unit": "mA"}
